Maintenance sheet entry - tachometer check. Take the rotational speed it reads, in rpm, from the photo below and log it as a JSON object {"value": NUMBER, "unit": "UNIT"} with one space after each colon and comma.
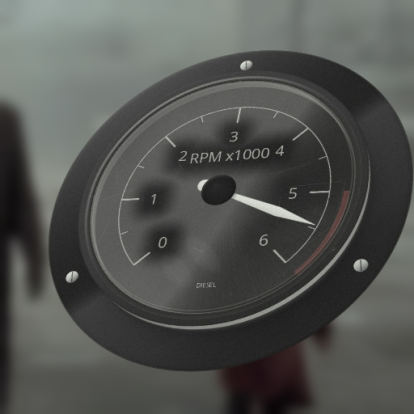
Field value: {"value": 5500, "unit": "rpm"}
